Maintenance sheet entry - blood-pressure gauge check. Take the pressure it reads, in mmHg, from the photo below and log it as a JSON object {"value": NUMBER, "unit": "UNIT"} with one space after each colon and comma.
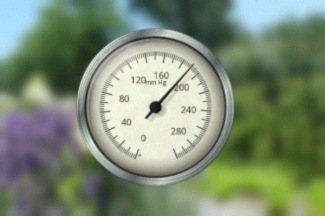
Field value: {"value": 190, "unit": "mmHg"}
